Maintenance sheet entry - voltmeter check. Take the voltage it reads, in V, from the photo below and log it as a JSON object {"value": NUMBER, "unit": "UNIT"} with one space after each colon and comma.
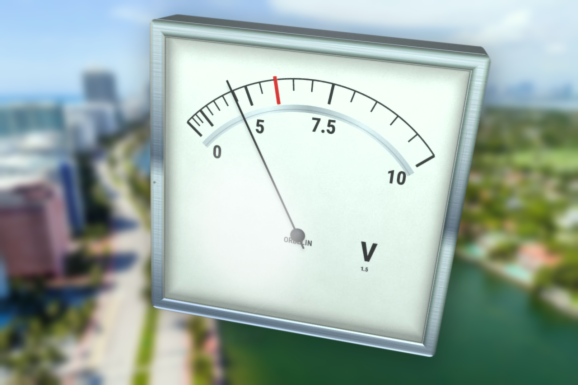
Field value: {"value": 4.5, "unit": "V"}
